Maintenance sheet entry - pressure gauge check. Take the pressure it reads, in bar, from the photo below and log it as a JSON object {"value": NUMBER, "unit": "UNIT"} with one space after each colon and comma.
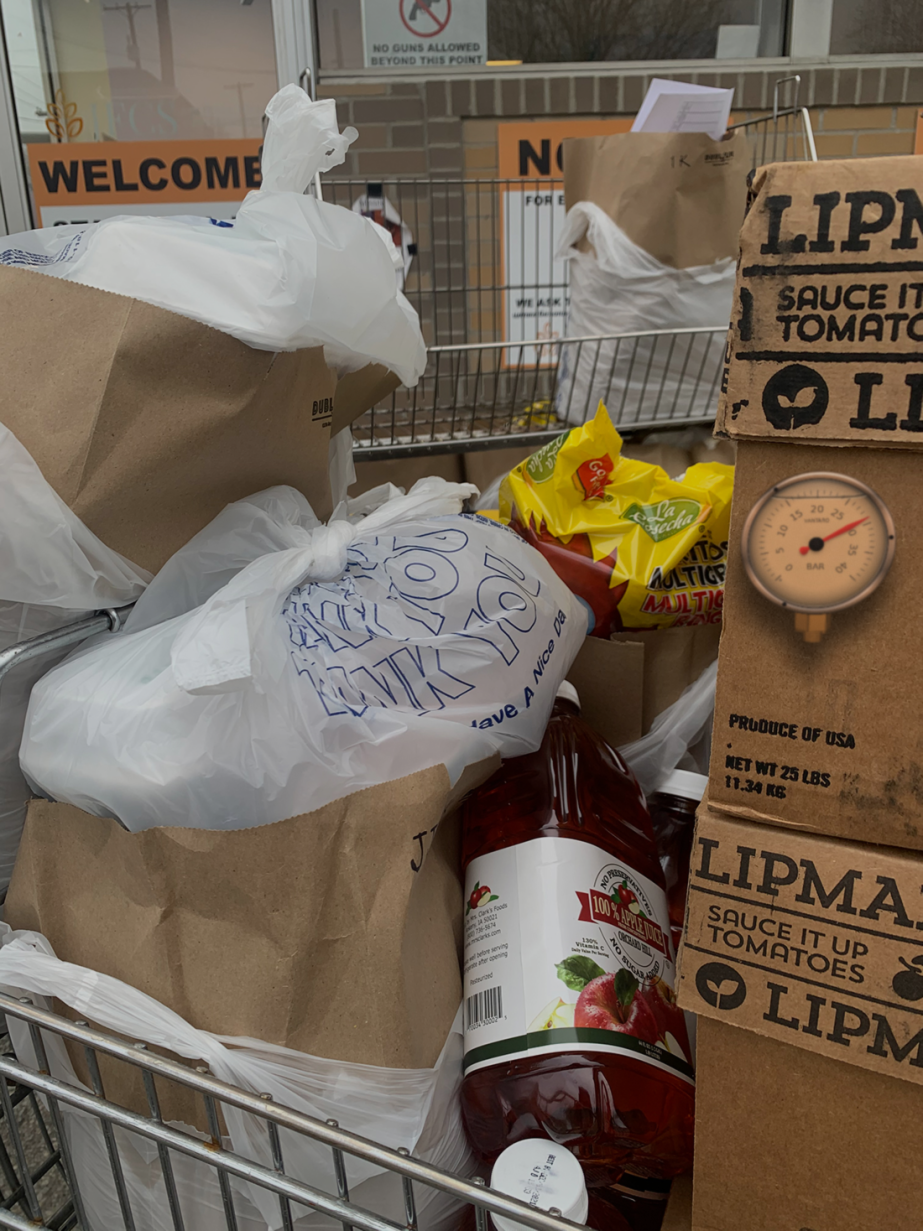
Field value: {"value": 29, "unit": "bar"}
